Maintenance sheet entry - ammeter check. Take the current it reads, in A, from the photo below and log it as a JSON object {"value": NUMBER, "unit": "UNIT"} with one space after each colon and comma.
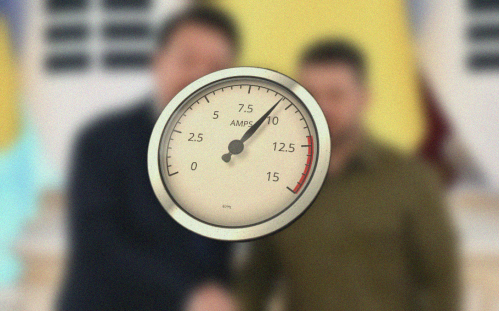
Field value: {"value": 9.5, "unit": "A"}
